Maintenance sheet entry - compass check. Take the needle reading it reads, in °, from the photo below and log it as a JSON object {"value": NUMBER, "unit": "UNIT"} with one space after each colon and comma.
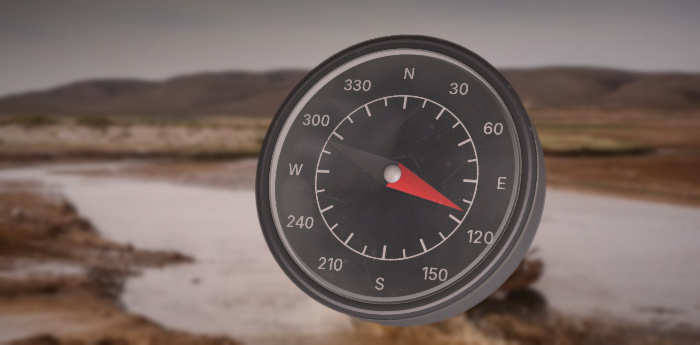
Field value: {"value": 112.5, "unit": "°"}
